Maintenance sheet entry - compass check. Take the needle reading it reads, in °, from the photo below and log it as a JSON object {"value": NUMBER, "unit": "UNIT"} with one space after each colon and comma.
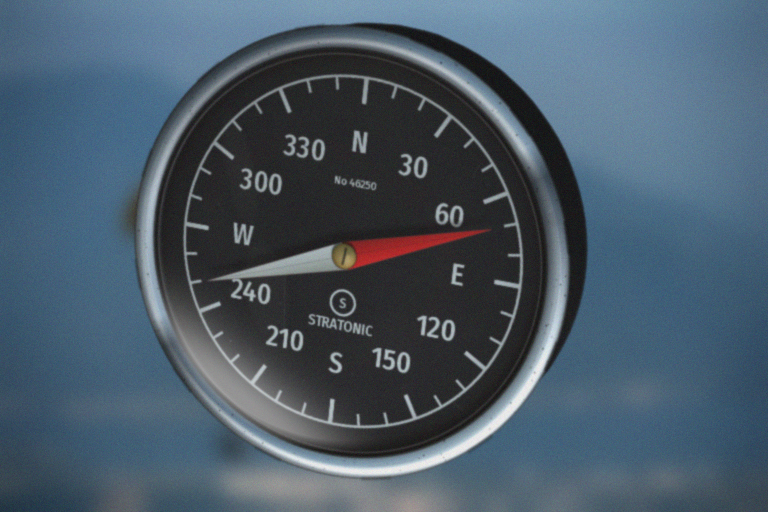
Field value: {"value": 70, "unit": "°"}
